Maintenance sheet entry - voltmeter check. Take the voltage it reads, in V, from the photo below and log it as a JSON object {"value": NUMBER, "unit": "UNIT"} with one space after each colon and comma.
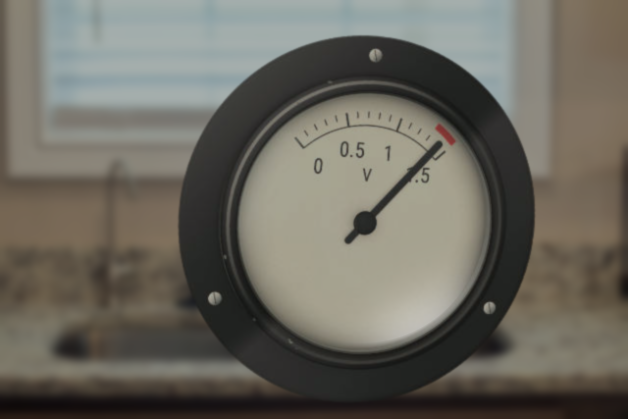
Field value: {"value": 1.4, "unit": "V"}
